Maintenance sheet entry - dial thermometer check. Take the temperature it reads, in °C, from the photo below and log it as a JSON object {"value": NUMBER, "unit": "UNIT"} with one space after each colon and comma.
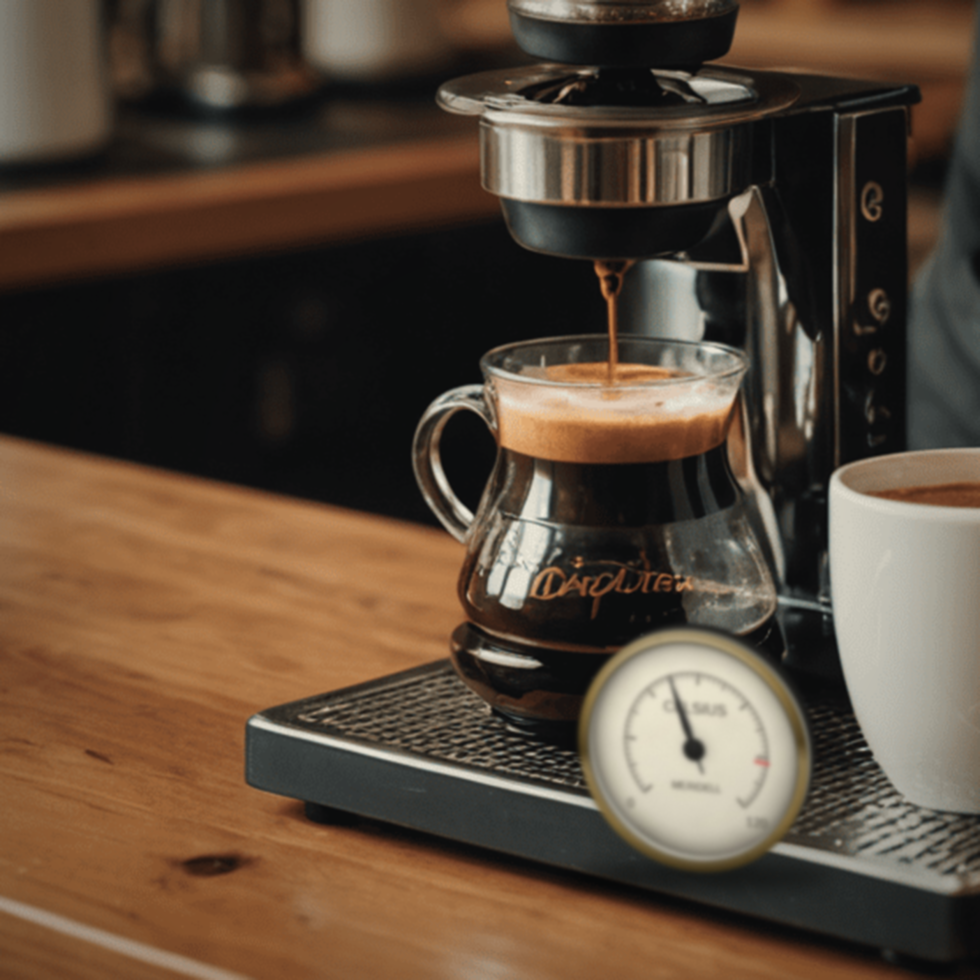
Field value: {"value": 50, "unit": "°C"}
